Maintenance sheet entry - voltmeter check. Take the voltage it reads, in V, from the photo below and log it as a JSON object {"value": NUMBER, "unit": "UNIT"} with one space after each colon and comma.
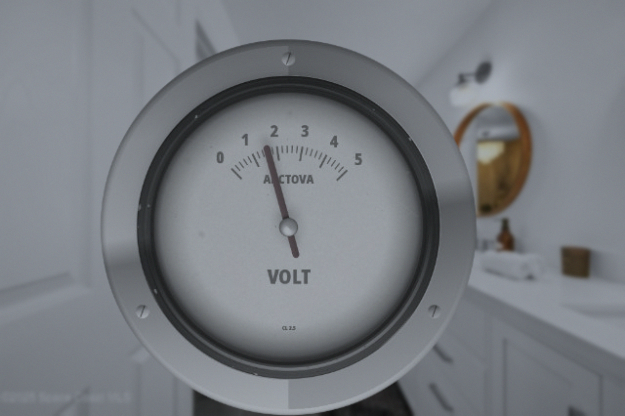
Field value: {"value": 1.6, "unit": "V"}
